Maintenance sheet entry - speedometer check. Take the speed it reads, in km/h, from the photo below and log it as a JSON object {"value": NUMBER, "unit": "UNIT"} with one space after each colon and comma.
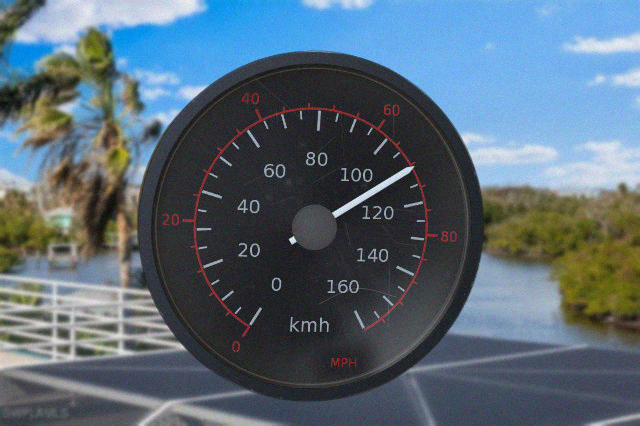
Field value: {"value": 110, "unit": "km/h"}
